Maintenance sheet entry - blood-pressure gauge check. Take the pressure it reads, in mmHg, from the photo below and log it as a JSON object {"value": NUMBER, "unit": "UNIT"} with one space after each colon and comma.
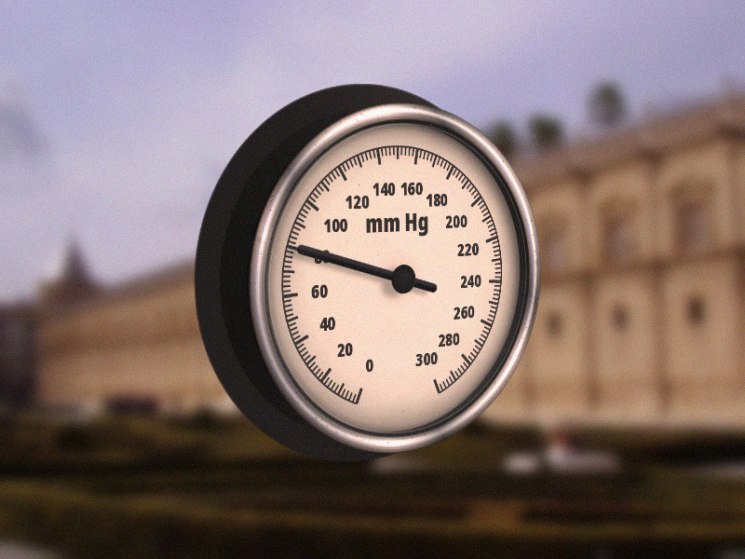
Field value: {"value": 80, "unit": "mmHg"}
